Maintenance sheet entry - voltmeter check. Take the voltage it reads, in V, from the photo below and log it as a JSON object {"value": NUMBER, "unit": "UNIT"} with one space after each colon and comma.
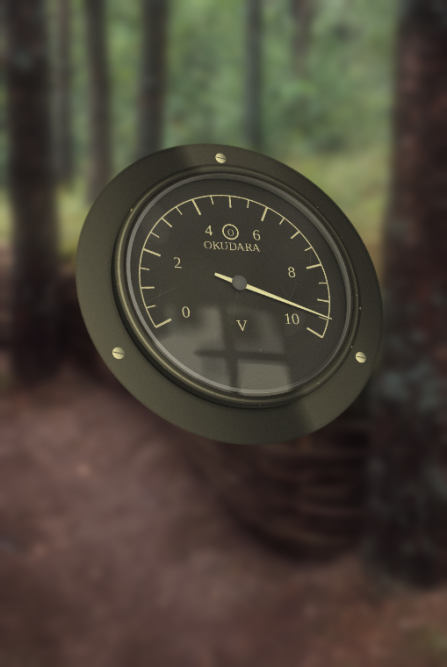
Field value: {"value": 9.5, "unit": "V"}
